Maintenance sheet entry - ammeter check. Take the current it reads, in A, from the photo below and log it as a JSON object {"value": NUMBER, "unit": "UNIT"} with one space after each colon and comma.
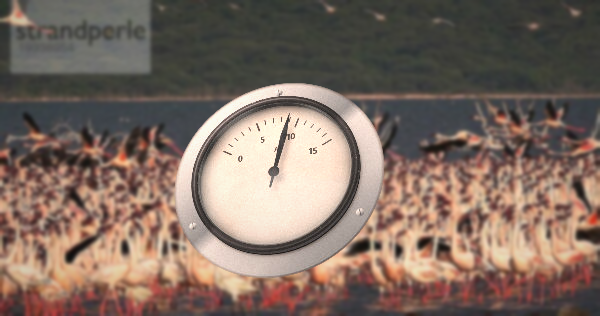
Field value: {"value": 9, "unit": "A"}
